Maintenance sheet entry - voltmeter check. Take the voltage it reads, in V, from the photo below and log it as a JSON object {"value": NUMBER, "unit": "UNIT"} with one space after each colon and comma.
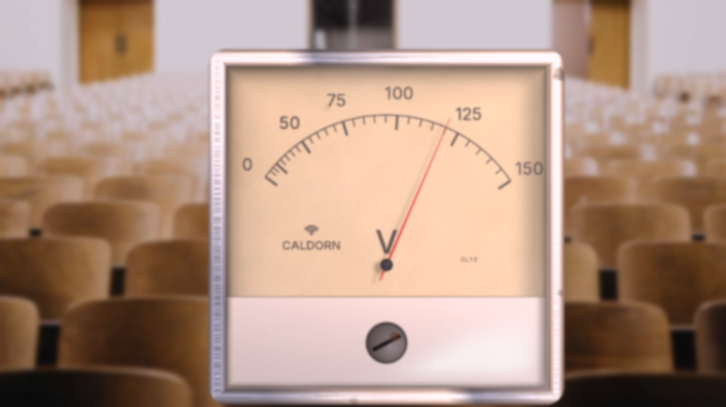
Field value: {"value": 120, "unit": "V"}
